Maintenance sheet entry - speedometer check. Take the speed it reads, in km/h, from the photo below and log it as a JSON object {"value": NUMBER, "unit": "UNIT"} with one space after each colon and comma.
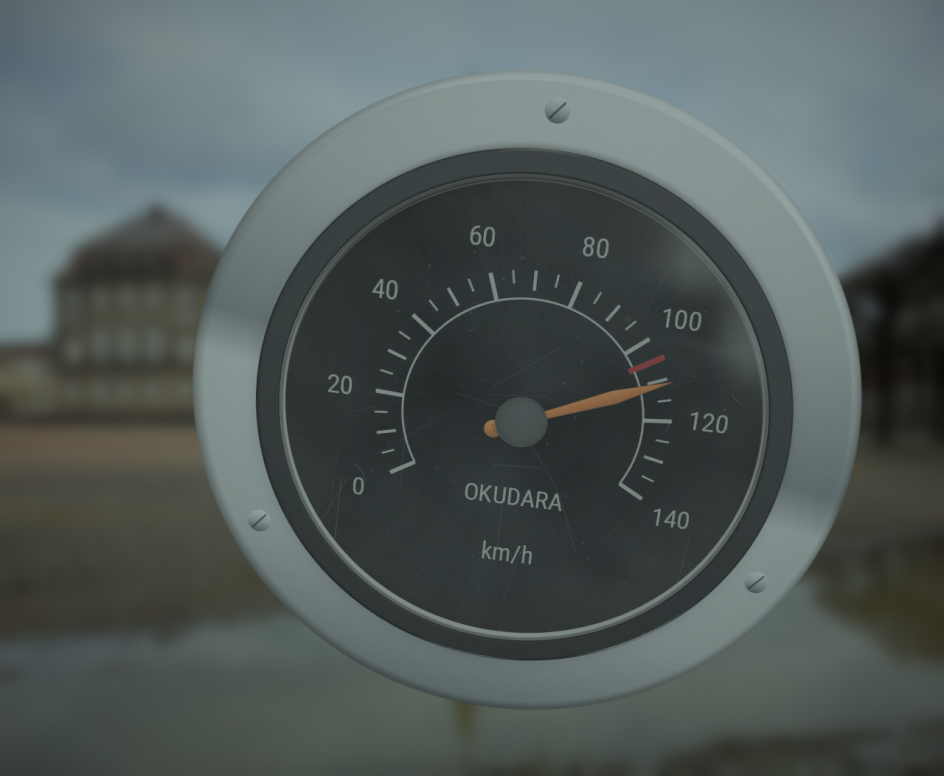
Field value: {"value": 110, "unit": "km/h"}
